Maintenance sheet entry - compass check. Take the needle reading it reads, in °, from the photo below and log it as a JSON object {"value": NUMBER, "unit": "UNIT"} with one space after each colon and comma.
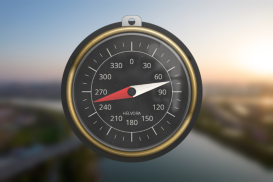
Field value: {"value": 255, "unit": "°"}
